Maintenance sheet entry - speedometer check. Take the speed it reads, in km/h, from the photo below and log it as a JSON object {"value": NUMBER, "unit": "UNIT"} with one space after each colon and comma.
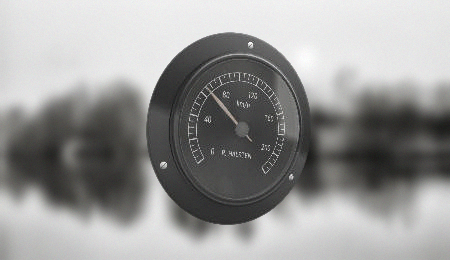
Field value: {"value": 65, "unit": "km/h"}
